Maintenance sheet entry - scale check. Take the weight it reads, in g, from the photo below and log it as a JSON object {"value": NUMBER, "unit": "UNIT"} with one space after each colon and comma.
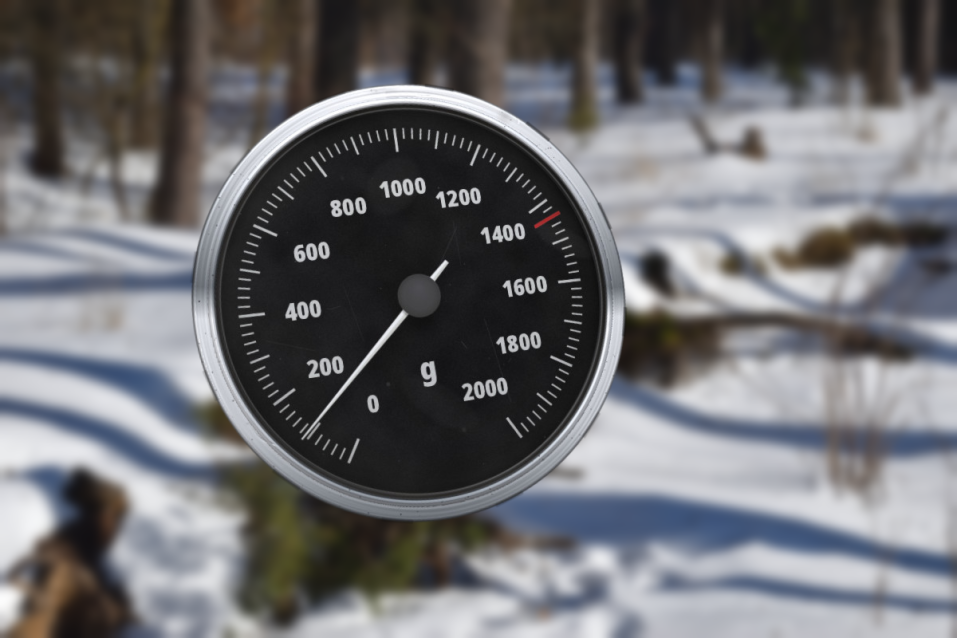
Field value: {"value": 110, "unit": "g"}
